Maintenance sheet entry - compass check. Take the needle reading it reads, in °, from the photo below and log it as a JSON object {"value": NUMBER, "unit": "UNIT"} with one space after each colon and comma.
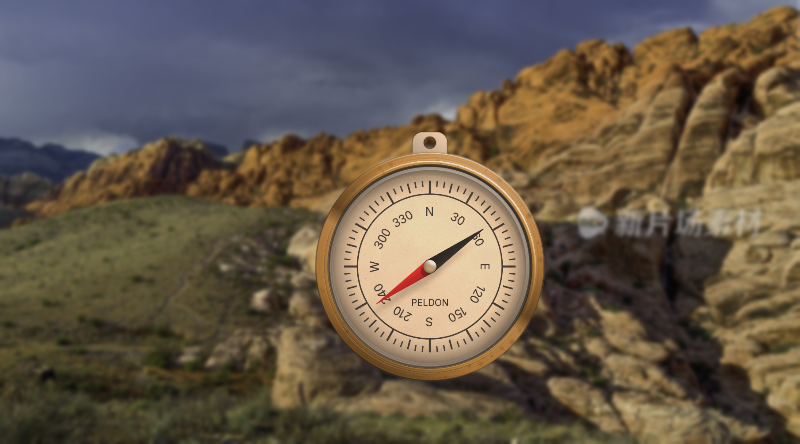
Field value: {"value": 235, "unit": "°"}
